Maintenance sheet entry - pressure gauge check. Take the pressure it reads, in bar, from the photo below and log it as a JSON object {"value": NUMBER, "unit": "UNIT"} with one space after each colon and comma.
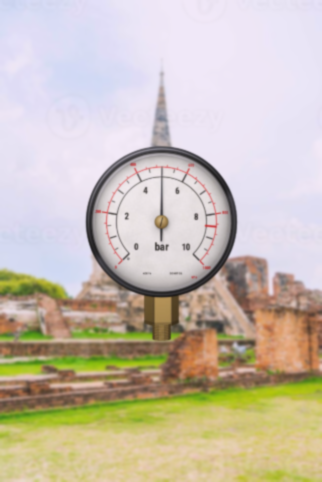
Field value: {"value": 5, "unit": "bar"}
